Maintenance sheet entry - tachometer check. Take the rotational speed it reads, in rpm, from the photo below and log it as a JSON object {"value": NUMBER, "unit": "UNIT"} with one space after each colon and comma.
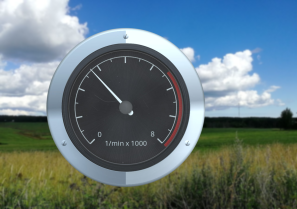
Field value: {"value": 2750, "unit": "rpm"}
